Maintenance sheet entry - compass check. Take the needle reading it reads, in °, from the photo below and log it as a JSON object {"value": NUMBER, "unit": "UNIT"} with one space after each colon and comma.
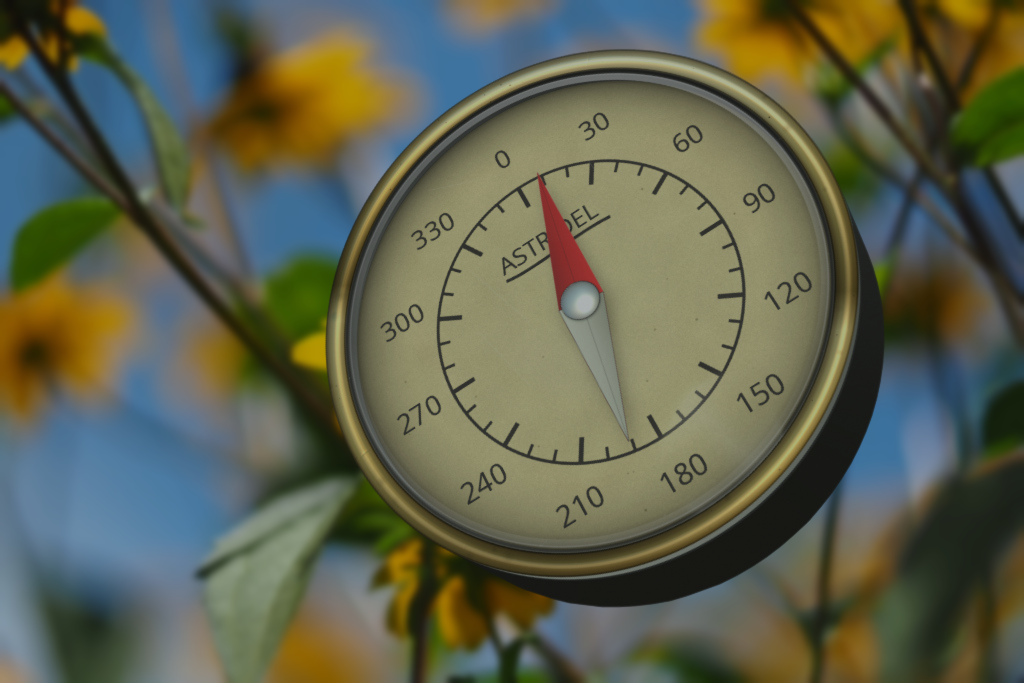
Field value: {"value": 10, "unit": "°"}
